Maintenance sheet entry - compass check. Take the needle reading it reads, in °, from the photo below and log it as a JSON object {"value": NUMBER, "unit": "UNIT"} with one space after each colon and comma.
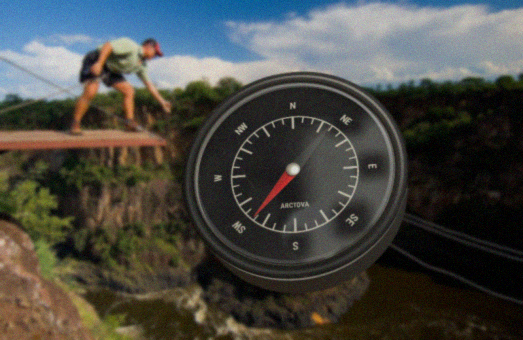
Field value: {"value": 220, "unit": "°"}
